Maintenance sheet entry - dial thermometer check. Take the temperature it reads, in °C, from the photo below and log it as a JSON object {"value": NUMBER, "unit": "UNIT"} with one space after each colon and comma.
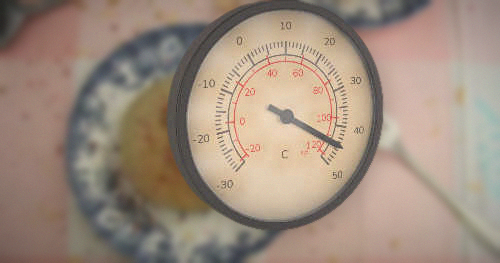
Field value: {"value": 45, "unit": "°C"}
